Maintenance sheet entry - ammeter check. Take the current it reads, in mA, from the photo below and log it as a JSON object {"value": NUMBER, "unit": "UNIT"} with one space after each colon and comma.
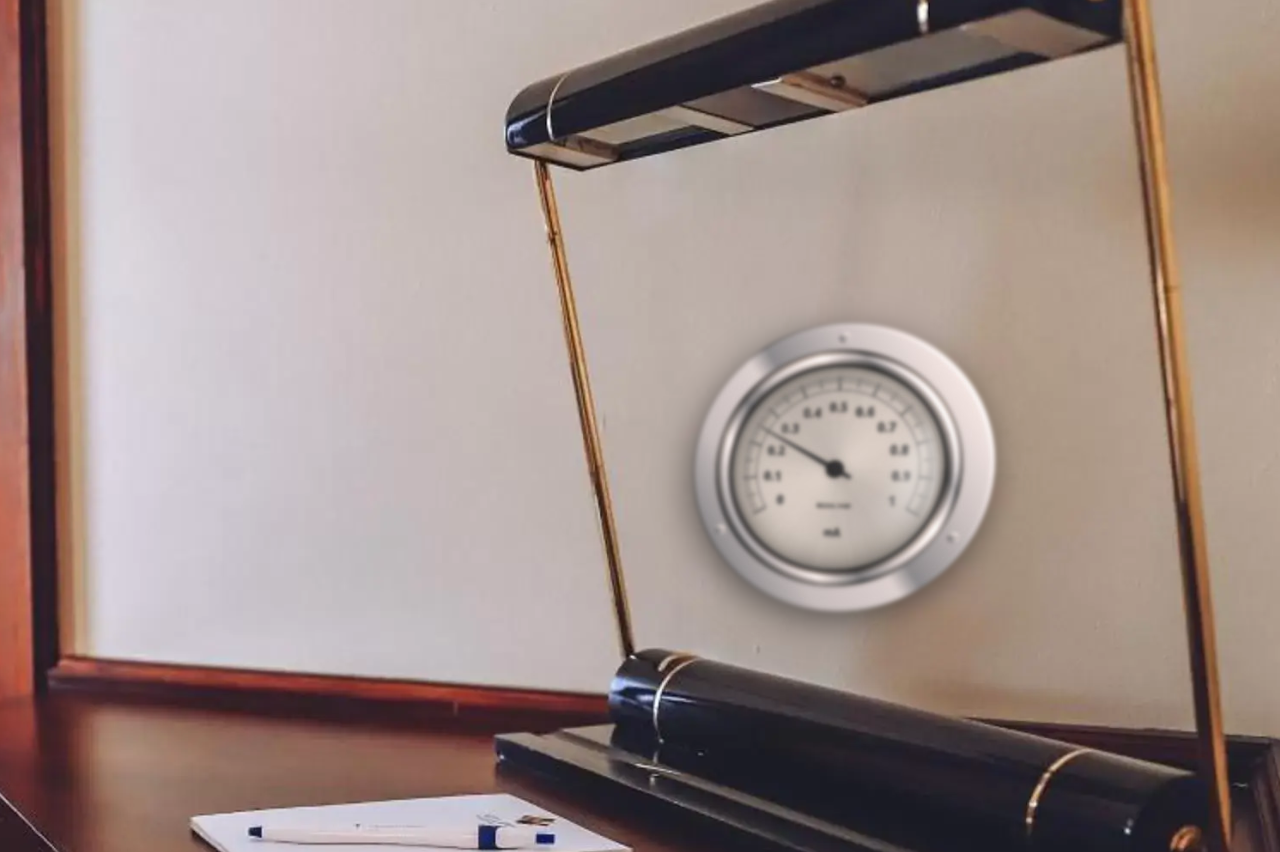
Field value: {"value": 0.25, "unit": "mA"}
